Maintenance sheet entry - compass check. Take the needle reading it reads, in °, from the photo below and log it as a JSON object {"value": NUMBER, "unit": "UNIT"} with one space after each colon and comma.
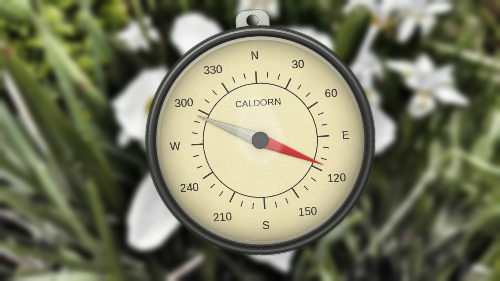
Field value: {"value": 115, "unit": "°"}
